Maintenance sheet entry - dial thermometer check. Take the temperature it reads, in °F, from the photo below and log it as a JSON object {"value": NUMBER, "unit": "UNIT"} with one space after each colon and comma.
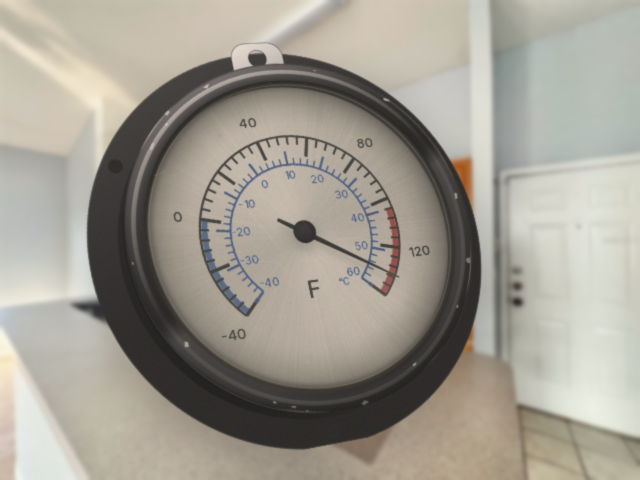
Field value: {"value": 132, "unit": "°F"}
